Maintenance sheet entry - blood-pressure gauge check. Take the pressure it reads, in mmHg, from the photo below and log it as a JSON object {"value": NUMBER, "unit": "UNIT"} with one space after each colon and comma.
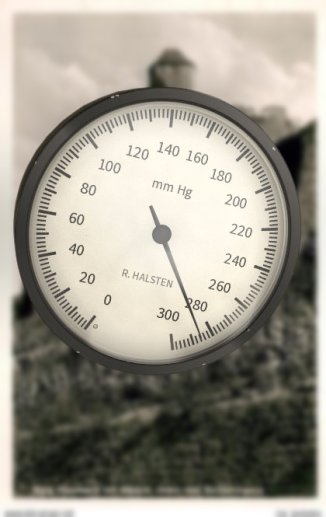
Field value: {"value": 286, "unit": "mmHg"}
